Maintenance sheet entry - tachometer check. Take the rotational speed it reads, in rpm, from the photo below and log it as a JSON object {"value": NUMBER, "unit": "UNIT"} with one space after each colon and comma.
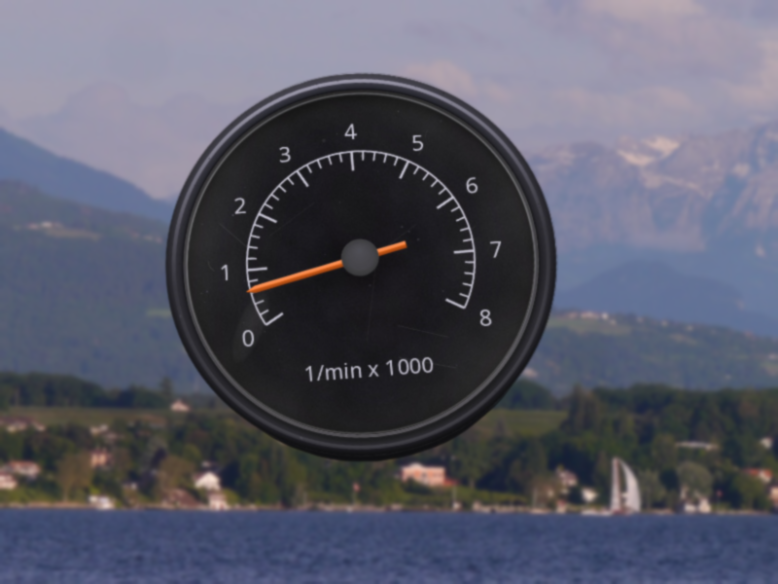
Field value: {"value": 600, "unit": "rpm"}
